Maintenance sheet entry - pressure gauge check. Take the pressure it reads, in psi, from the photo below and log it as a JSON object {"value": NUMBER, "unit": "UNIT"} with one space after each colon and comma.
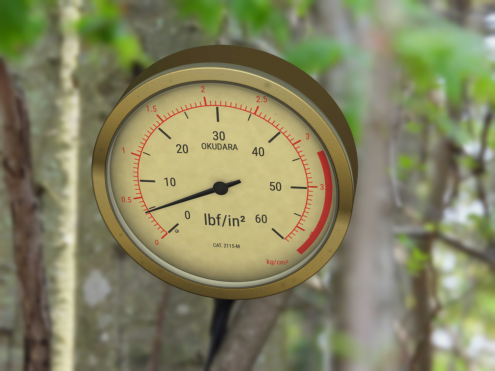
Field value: {"value": 5, "unit": "psi"}
